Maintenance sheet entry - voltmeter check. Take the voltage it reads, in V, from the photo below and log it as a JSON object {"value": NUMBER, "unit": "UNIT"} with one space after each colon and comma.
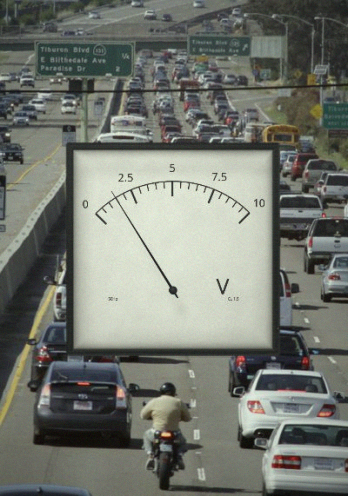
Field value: {"value": 1.5, "unit": "V"}
